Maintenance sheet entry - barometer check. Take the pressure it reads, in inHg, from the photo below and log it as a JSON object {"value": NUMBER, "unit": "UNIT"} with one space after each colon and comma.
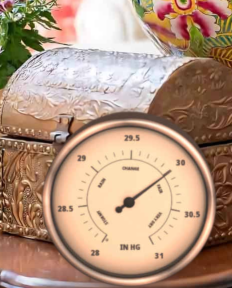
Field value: {"value": 30, "unit": "inHg"}
